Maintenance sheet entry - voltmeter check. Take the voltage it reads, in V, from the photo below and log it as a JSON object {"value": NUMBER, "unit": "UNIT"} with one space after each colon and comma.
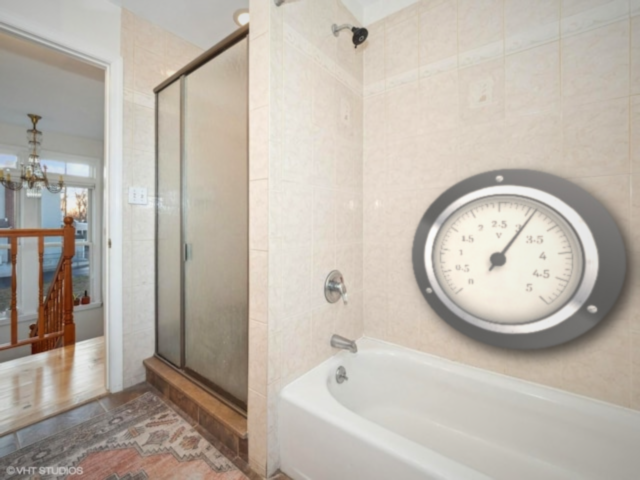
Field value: {"value": 3.1, "unit": "V"}
